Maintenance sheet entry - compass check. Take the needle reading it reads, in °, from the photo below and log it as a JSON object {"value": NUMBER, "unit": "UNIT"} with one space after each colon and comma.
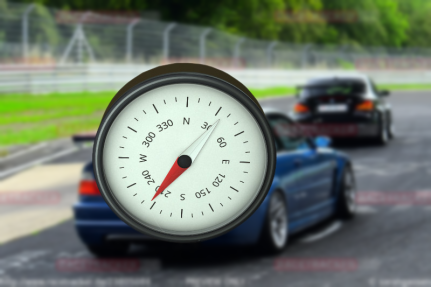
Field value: {"value": 215, "unit": "°"}
